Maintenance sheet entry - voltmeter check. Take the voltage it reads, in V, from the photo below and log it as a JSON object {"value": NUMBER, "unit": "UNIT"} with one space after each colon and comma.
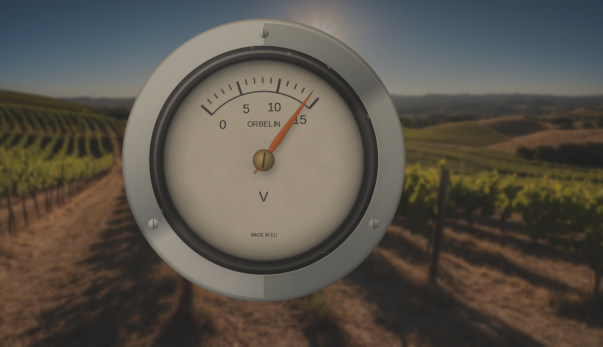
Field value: {"value": 14, "unit": "V"}
